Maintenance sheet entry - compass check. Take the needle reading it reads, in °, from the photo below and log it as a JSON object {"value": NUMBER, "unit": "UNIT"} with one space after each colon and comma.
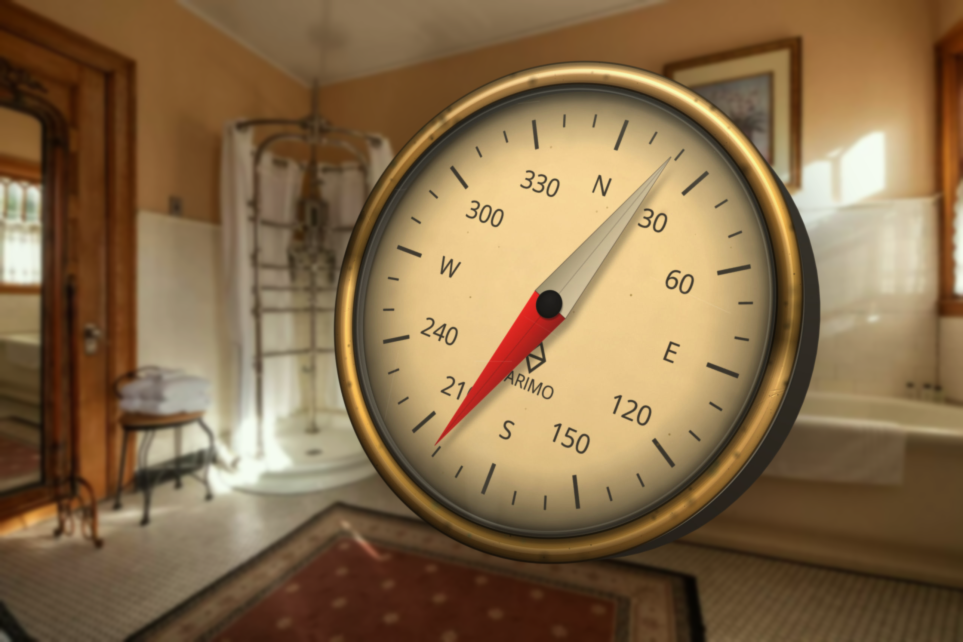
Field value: {"value": 200, "unit": "°"}
